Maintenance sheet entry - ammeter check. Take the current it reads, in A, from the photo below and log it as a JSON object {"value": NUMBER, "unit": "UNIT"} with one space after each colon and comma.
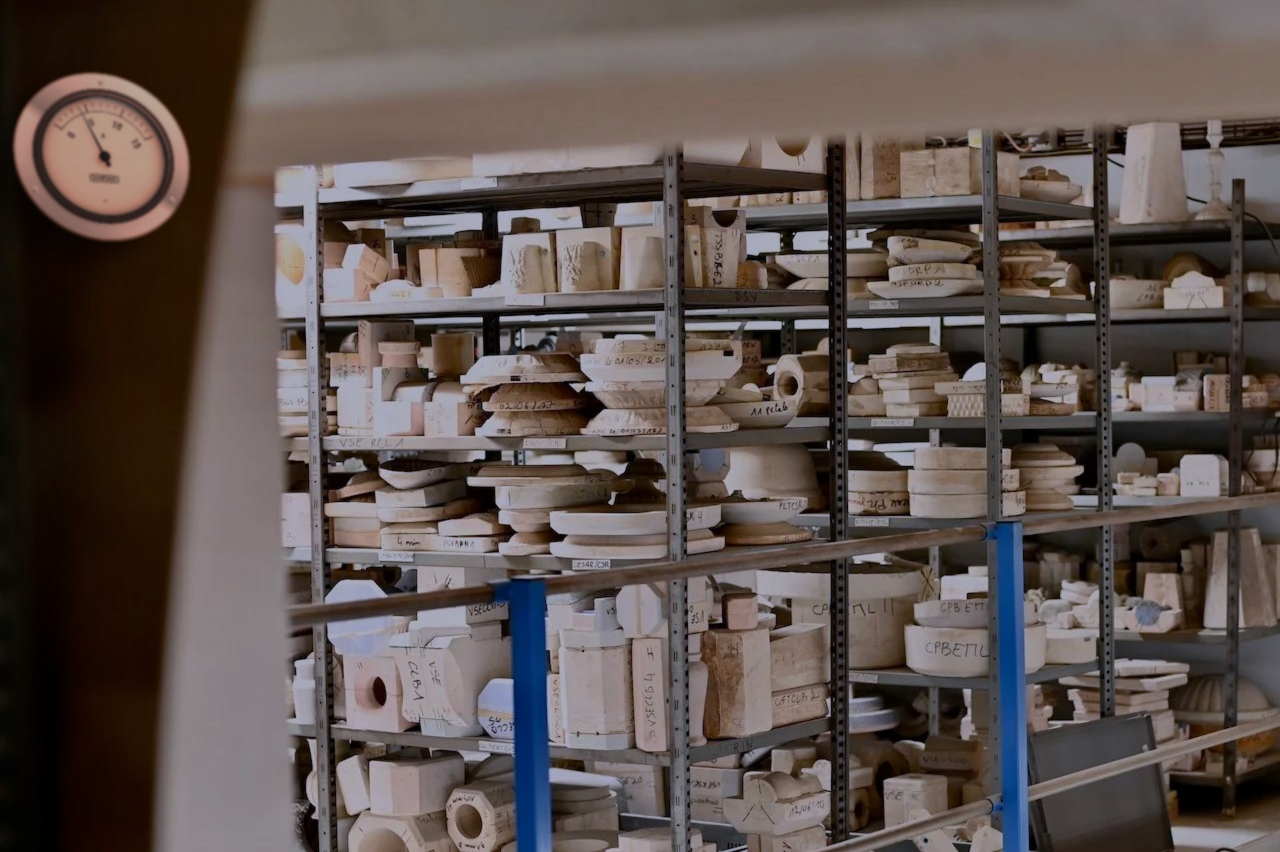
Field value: {"value": 4, "unit": "A"}
